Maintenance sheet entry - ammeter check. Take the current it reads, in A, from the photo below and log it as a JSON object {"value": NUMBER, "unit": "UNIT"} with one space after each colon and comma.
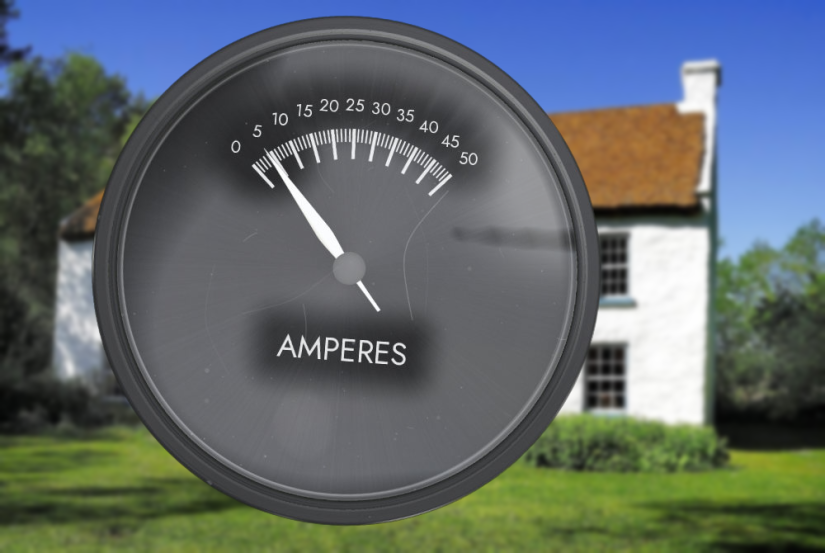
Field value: {"value": 4, "unit": "A"}
